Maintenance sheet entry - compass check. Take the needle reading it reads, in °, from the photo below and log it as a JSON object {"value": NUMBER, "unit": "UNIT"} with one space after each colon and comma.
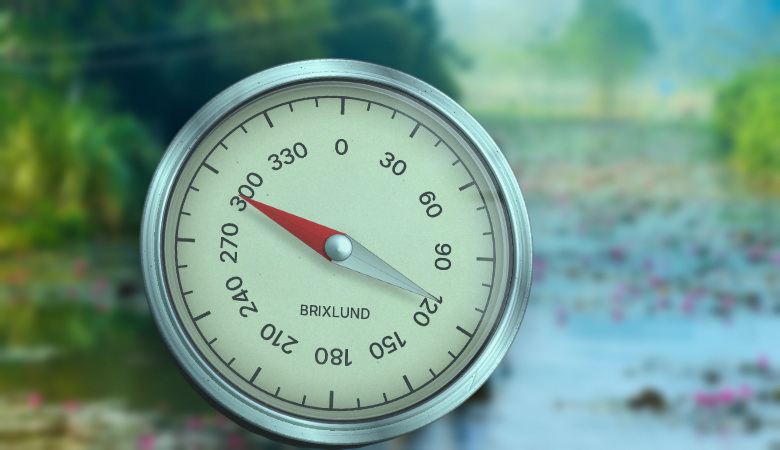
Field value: {"value": 295, "unit": "°"}
